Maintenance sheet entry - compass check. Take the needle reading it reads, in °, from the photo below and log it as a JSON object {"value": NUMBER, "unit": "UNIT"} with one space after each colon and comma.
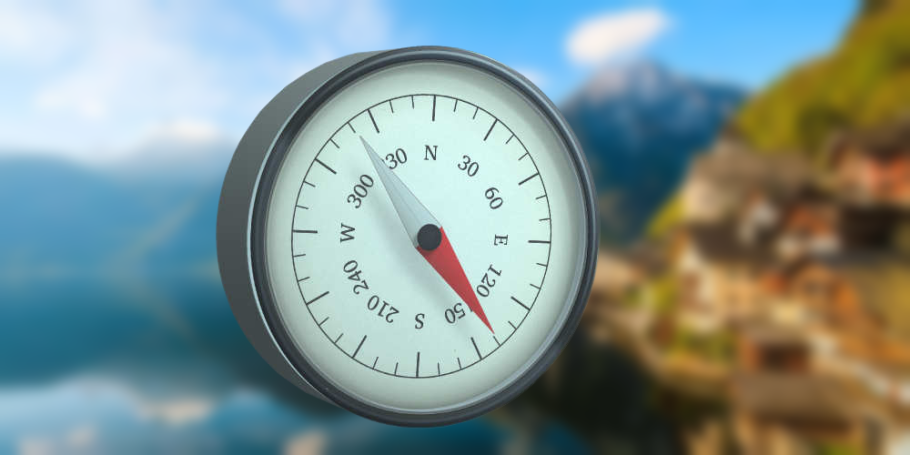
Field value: {"value": 140, "unit": "°"}
